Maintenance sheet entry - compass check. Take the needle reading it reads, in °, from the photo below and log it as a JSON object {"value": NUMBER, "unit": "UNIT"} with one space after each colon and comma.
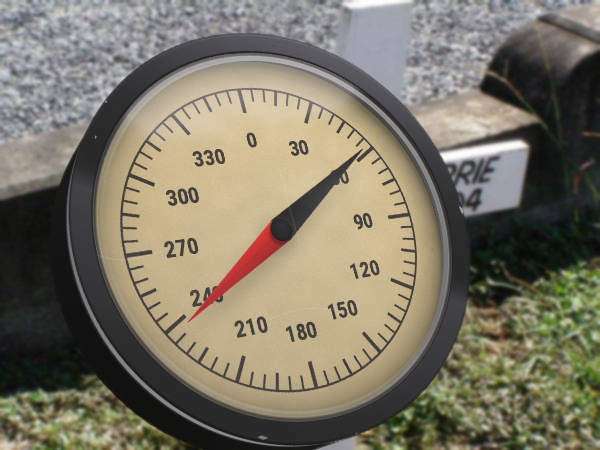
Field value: {"value": 237.5, "unit": "°"}
